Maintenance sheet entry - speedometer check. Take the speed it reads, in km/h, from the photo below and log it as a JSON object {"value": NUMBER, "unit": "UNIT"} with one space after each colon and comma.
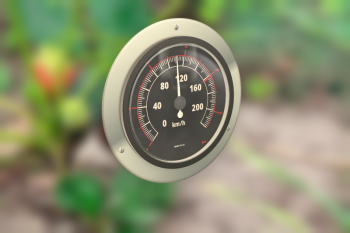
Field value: {"value": 110, "unit": "km/h"}
